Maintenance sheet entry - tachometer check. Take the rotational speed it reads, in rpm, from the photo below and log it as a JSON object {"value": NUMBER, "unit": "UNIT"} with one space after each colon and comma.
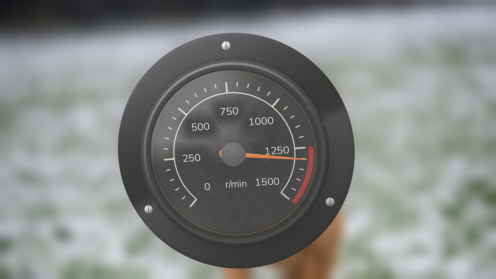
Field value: {"value": 1300, "unit": "rpm"}
